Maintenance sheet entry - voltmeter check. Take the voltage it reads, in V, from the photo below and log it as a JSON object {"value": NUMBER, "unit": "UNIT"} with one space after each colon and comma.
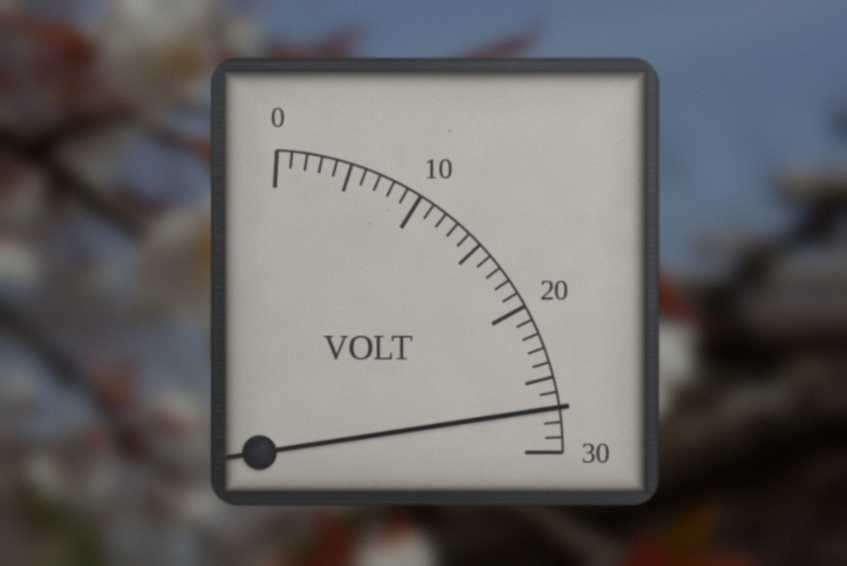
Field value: {"value": 27, "unit": "V"}
